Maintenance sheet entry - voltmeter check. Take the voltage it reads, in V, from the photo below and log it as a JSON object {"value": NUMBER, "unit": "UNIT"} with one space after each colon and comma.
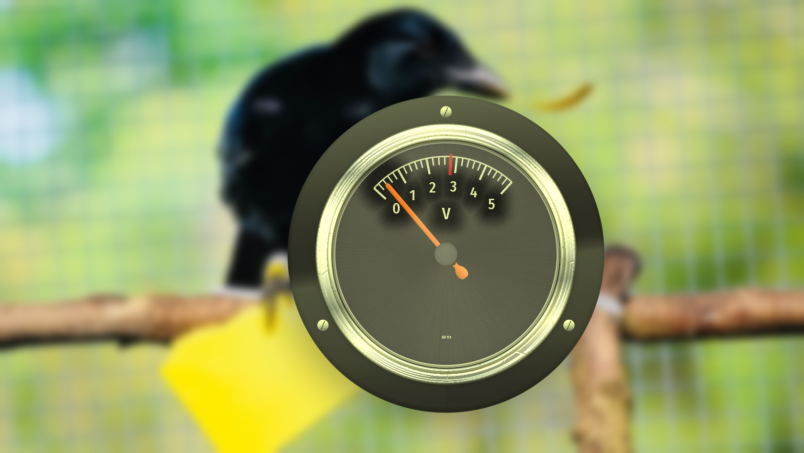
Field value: {"value": 0.4, "unit": "V"}
